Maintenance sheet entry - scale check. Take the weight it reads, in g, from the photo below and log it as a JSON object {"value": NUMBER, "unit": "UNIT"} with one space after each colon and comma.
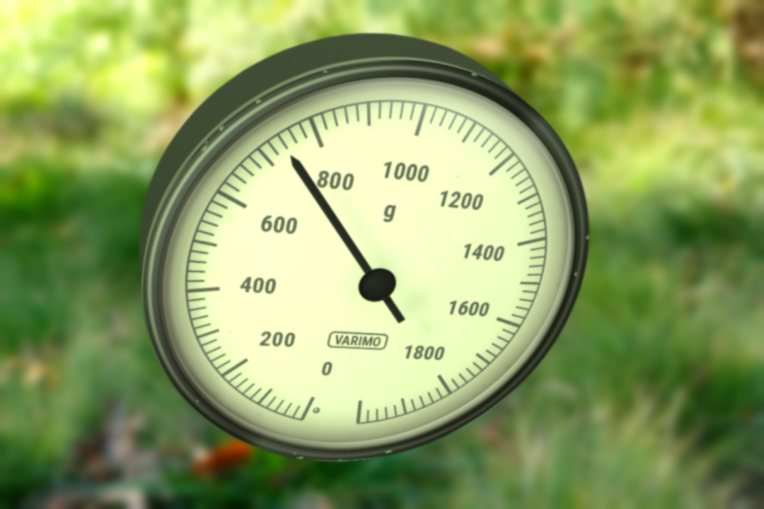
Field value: {"value": 740, "unit": "g"}
